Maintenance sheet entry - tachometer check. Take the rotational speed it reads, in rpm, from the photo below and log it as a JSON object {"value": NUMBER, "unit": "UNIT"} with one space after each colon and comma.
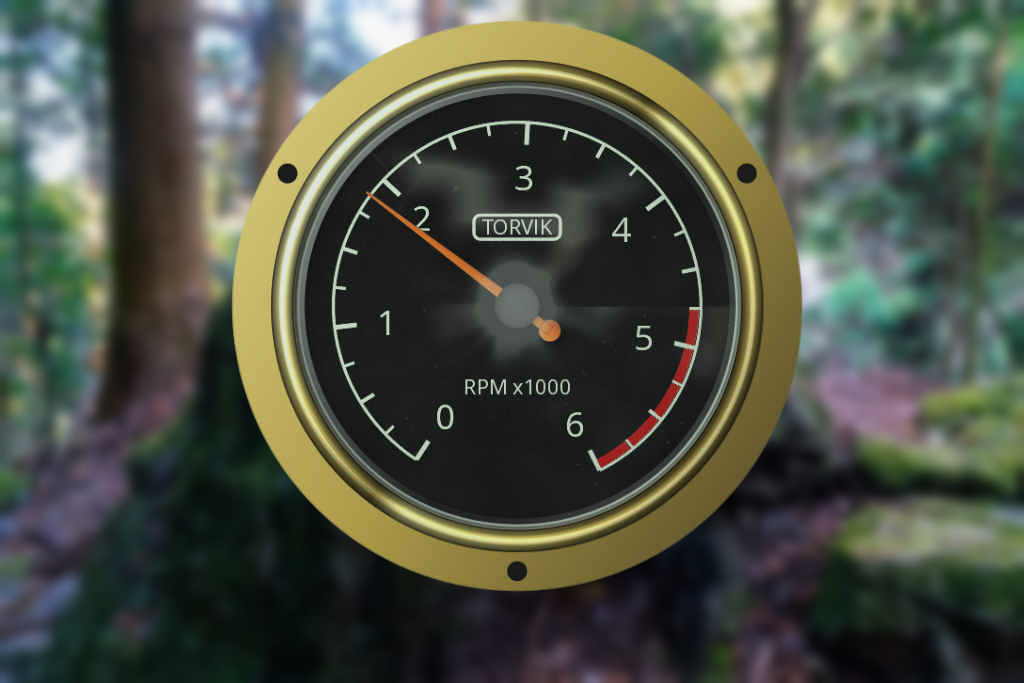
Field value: {"value": 1875, "unit": "rpm"}
